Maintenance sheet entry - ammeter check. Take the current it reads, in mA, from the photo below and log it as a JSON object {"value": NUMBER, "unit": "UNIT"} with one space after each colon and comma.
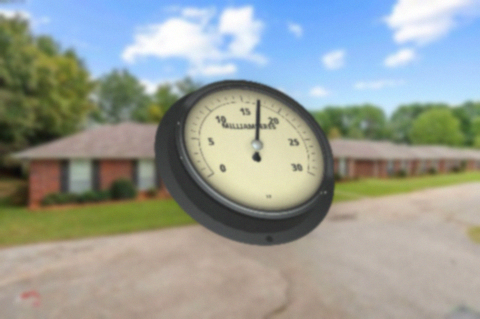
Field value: {"value": 17, "unit": "mA"}
